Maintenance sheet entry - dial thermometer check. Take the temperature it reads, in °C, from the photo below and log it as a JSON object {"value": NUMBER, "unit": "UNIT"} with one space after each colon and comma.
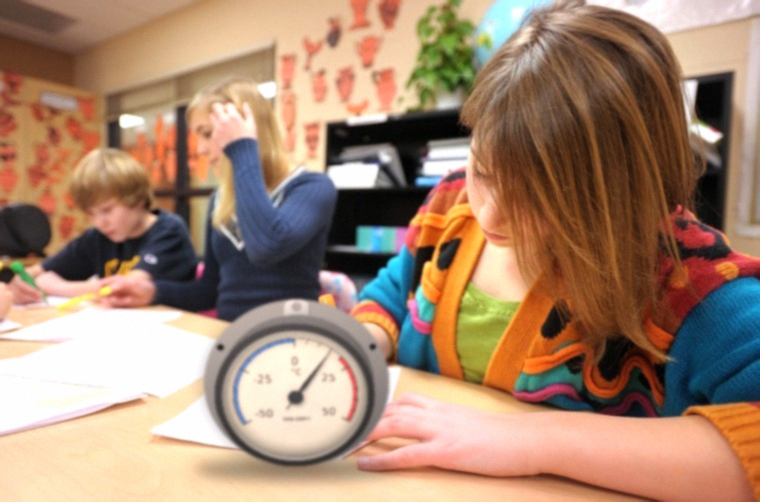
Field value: {"value": 15, "unit": "°C"}
